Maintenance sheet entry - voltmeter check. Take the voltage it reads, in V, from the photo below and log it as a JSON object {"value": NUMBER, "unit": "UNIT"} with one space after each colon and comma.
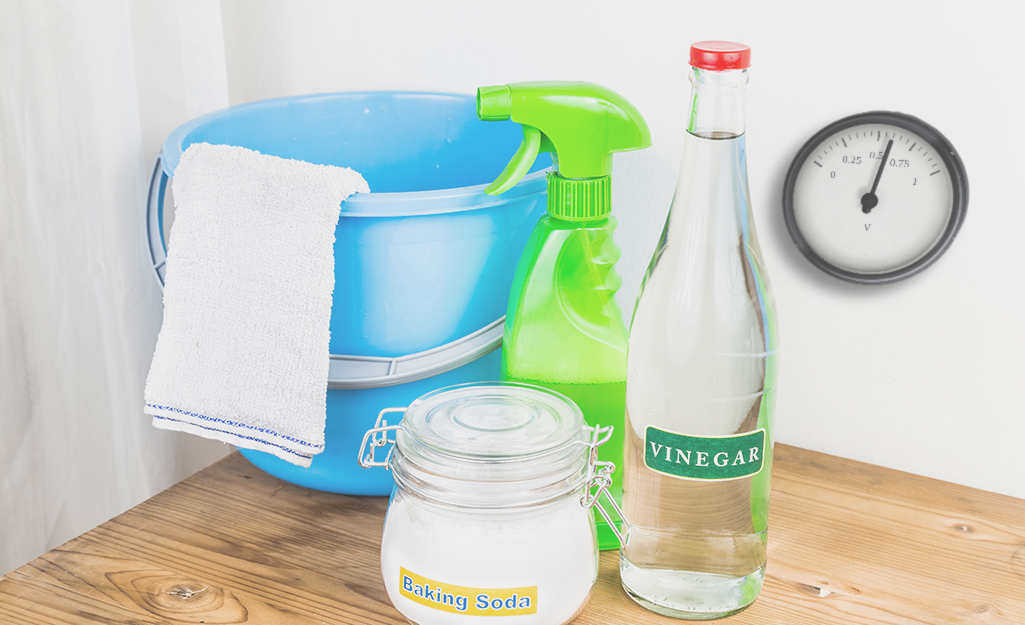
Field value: {"value": 0.6, "unit": "V"}
